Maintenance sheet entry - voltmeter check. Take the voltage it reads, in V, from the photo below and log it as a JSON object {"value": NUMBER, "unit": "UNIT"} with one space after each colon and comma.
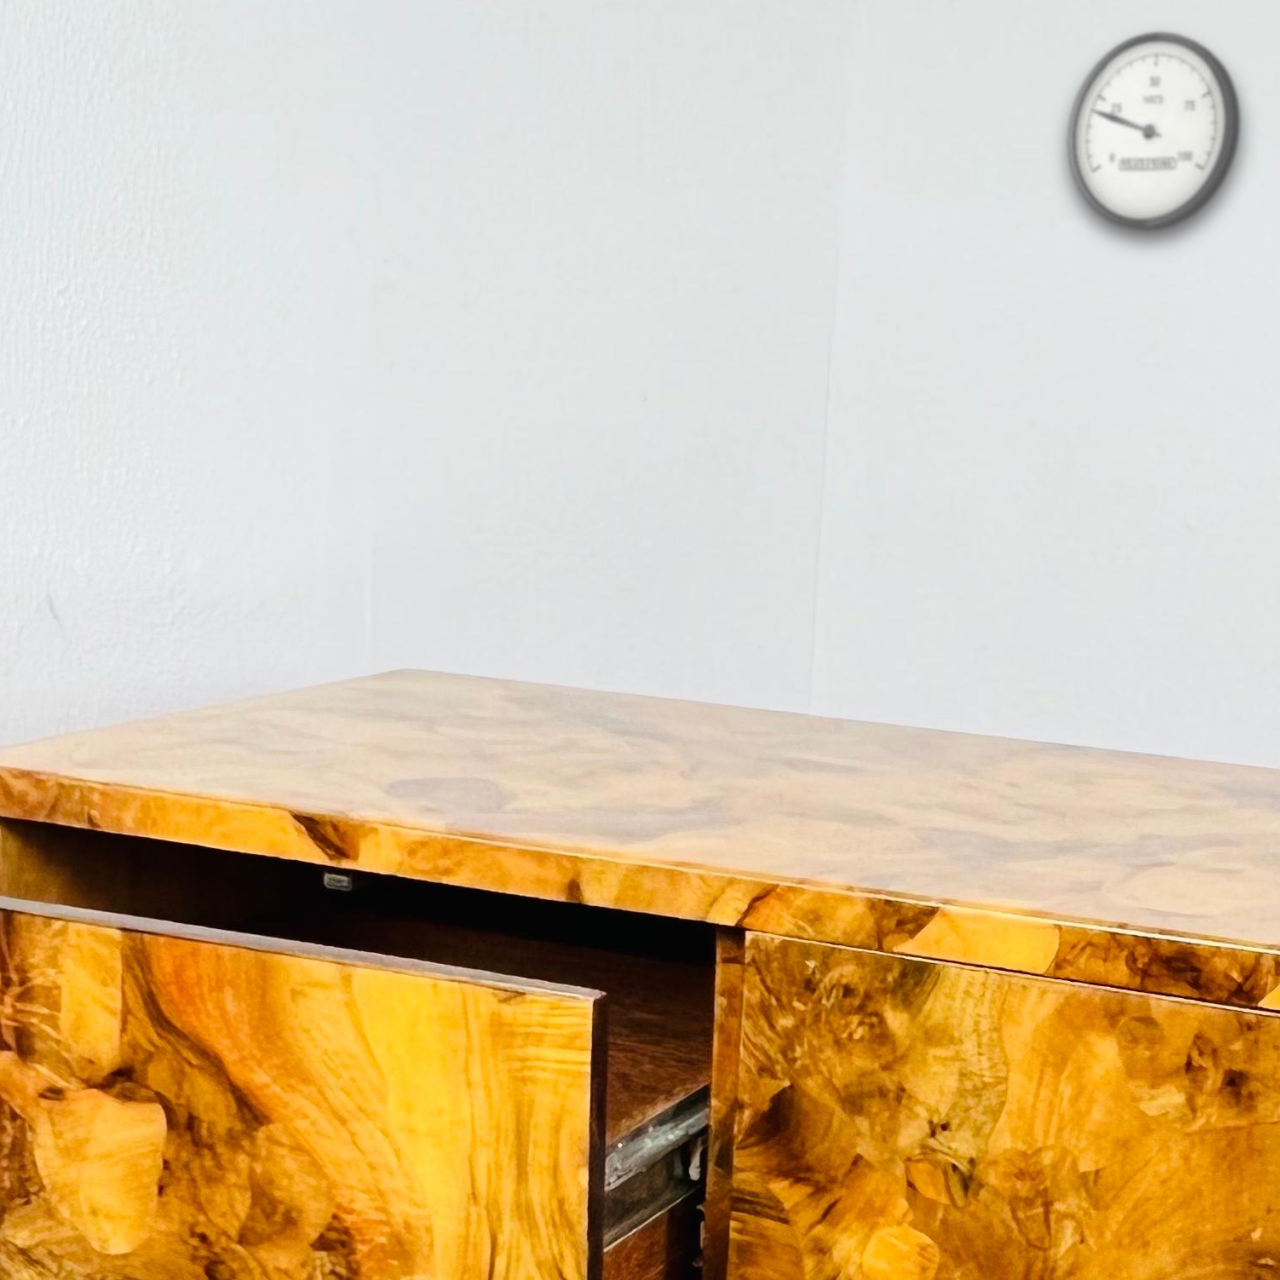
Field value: {"value": 20, "unit": "V"}
